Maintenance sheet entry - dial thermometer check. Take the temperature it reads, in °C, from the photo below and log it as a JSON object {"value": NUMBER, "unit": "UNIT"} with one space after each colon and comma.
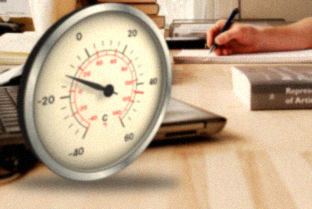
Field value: {"value": -12, "unit": "°C"}
